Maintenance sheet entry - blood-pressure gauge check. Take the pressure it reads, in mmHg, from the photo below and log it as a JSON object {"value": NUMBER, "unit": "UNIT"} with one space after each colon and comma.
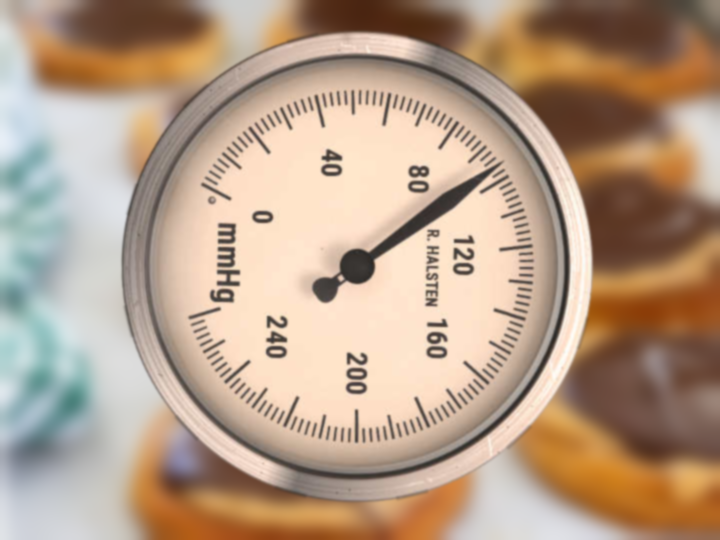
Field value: {"value": 96, "unit": "mmHg"}
